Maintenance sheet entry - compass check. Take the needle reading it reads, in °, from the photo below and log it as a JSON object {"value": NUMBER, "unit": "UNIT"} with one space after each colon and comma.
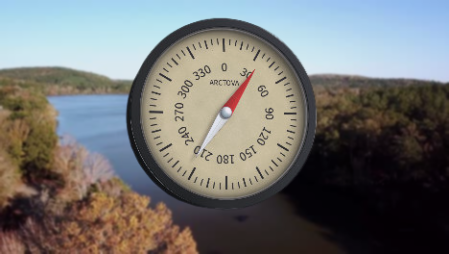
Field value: {"value": 35, "unit": "°"}
